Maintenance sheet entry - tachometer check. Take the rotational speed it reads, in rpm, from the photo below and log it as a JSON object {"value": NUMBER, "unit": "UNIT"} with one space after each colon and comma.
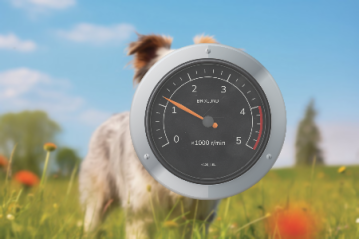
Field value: {"value": 1200, "unit": "rpm"}
